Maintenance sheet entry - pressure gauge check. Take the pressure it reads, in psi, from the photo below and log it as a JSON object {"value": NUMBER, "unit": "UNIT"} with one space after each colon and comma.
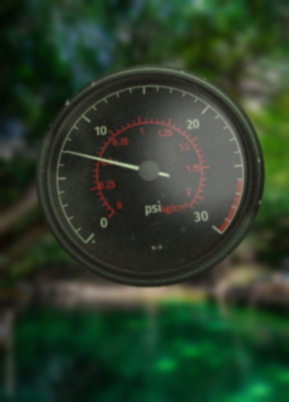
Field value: {"value": 7, "unit": "psi"}
